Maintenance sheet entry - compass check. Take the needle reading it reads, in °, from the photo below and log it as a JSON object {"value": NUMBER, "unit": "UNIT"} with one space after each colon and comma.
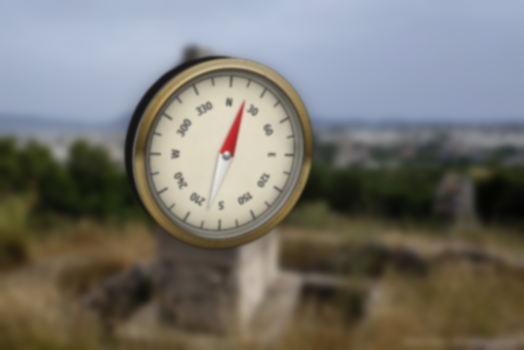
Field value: {"value": 15, "unit": "°"}
